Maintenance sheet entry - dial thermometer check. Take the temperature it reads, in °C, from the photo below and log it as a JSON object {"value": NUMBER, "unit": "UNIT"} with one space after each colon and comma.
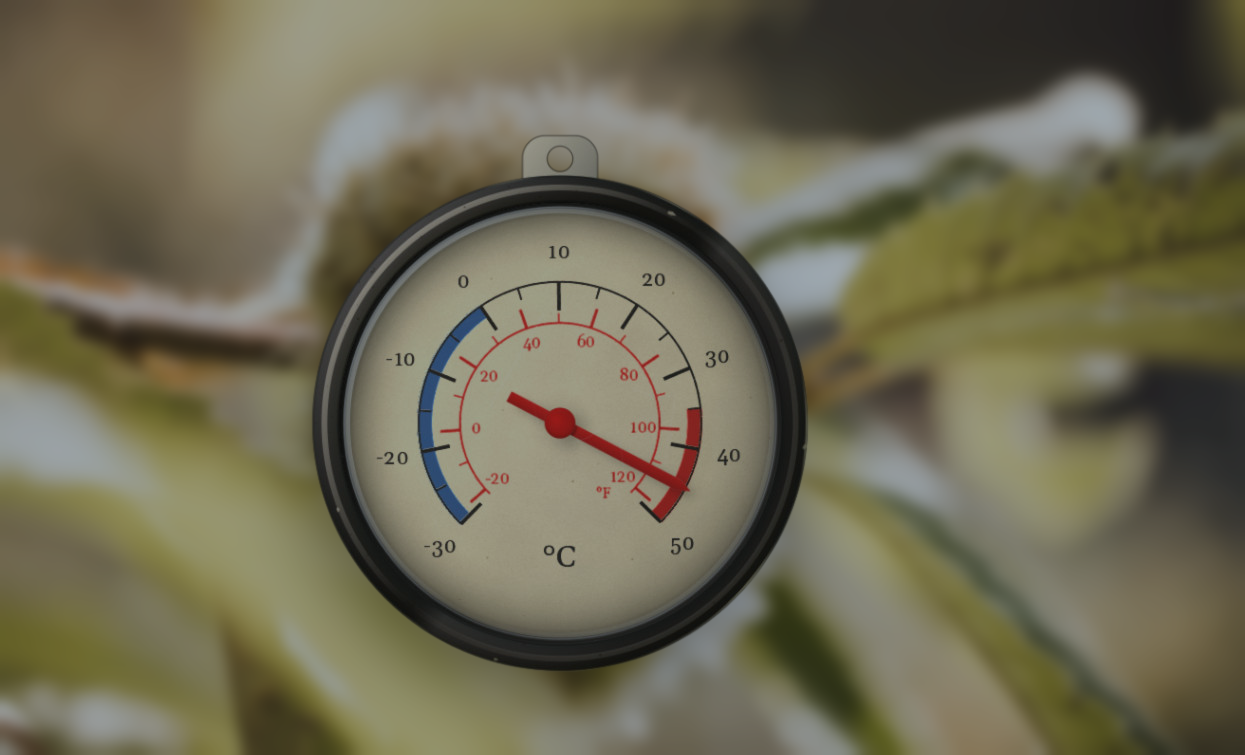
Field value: {"value": 45, "unit": "°C"}
